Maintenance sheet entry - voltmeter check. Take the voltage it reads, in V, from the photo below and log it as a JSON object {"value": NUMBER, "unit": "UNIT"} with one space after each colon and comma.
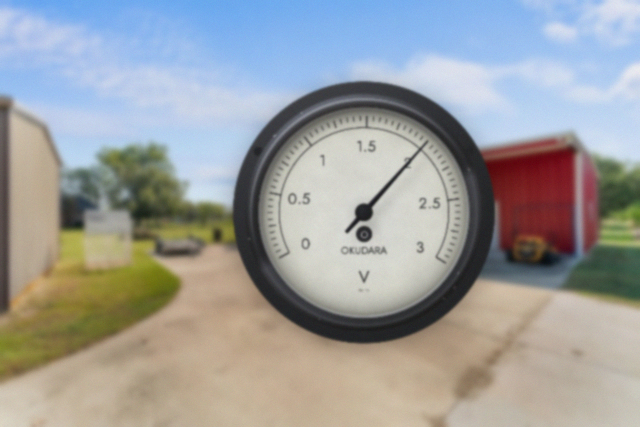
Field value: {"value": 2, "unit": "V"}
